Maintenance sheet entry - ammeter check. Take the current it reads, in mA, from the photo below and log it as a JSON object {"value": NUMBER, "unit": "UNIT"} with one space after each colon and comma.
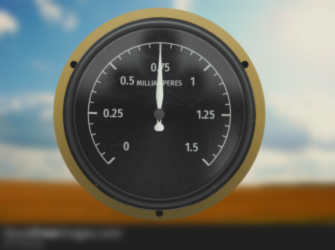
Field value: {"value": 0.75, "unit": "mA"}
